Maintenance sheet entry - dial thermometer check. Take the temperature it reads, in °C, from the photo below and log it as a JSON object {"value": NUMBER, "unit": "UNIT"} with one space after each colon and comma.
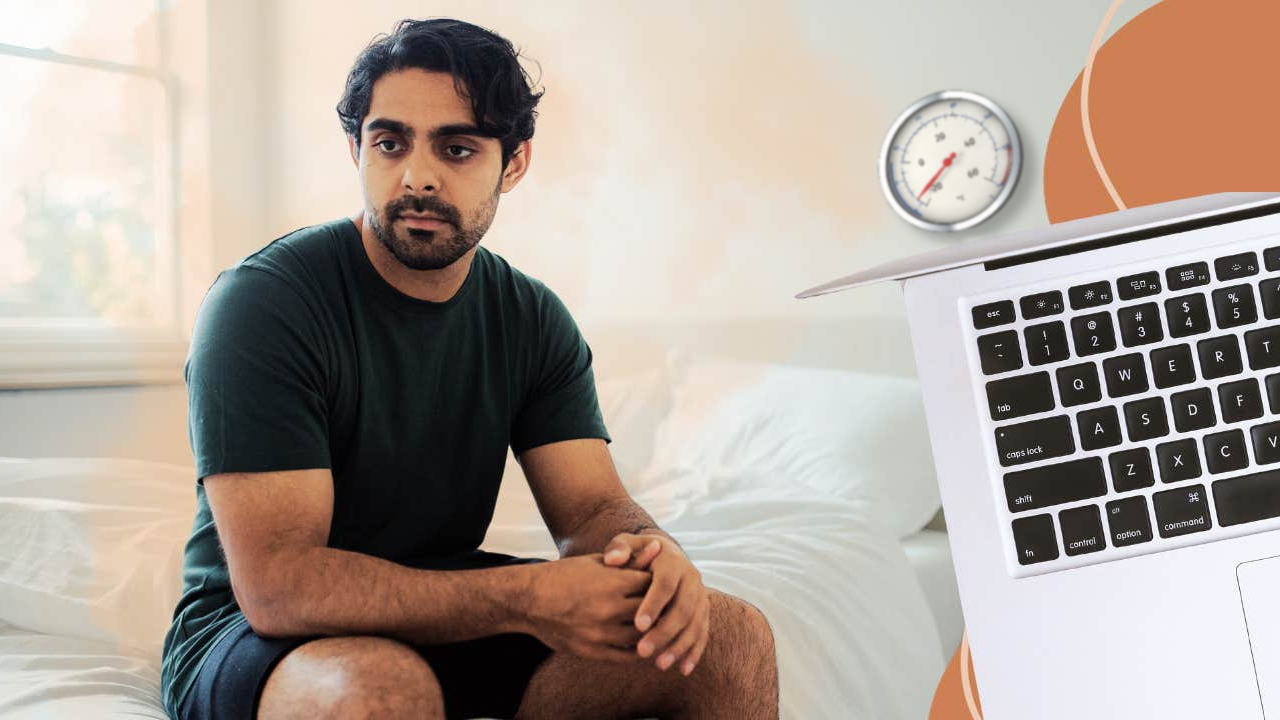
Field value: {"value": -16, "unit": "°C"}
